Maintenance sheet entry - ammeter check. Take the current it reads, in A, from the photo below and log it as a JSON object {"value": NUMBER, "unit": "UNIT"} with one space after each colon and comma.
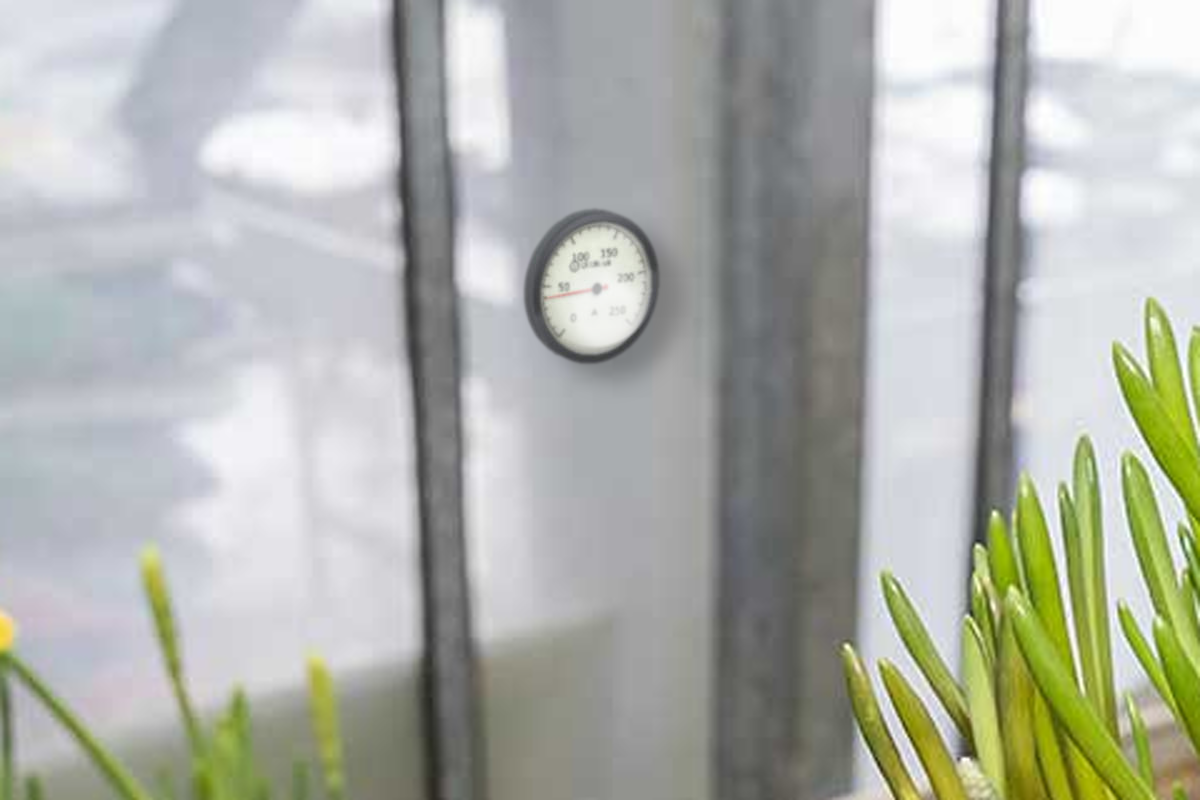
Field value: {"value": 40, "unit": "A"}
